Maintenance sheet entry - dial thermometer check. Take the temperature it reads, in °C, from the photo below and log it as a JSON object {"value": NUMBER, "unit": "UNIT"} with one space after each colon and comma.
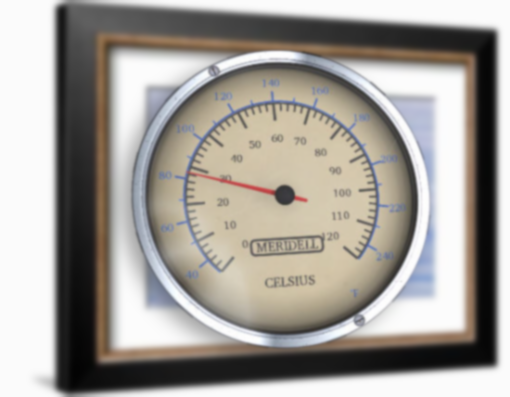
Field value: {"value": 28, "unit": "°C"}
